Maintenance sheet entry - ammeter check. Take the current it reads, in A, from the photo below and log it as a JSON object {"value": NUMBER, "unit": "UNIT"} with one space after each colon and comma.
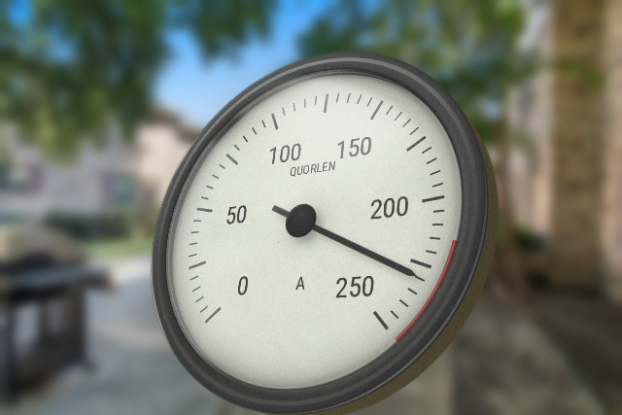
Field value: {"value": 230, "unit": "A"}
